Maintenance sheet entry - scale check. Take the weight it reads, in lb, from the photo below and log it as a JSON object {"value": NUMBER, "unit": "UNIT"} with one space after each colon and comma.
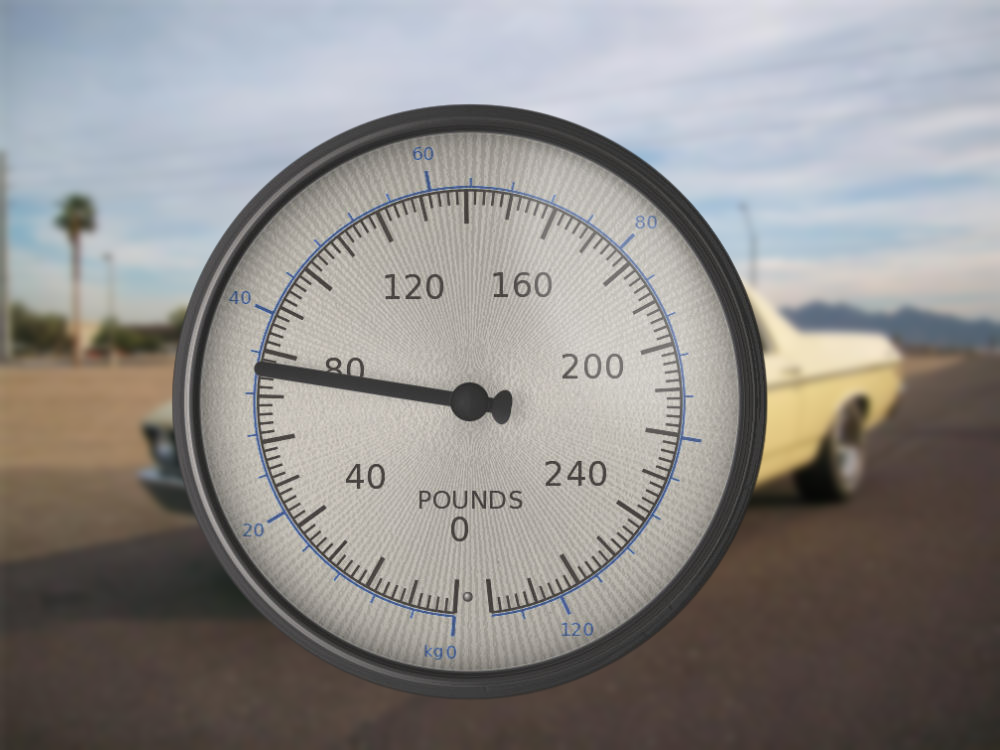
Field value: {"value": 76, "unit": "lb"}
